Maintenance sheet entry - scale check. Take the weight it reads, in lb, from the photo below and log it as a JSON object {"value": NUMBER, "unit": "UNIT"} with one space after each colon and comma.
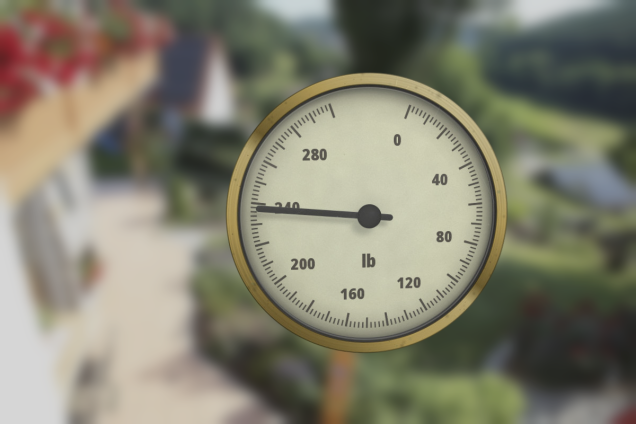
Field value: {"value": 238, "unit": "lb"}
